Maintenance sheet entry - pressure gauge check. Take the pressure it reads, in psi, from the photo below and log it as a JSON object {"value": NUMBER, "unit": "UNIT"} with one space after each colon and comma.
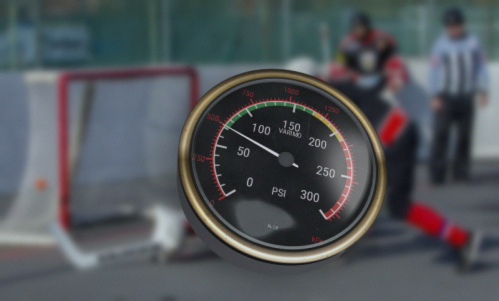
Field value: {"value": 70, "unit": "psi"}
